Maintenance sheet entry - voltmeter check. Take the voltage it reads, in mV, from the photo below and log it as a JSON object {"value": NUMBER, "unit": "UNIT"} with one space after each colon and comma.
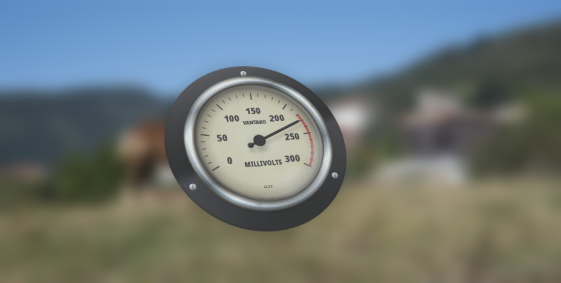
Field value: {"value": 230, "unit": "mV"}
